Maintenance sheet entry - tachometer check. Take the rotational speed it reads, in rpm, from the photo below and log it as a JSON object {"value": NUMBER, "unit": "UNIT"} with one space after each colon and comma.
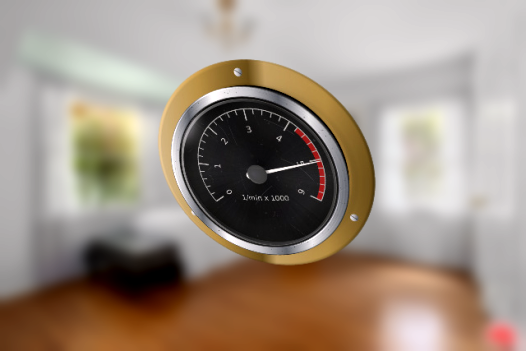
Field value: {"value": 5000, "unit": "rpm"}
